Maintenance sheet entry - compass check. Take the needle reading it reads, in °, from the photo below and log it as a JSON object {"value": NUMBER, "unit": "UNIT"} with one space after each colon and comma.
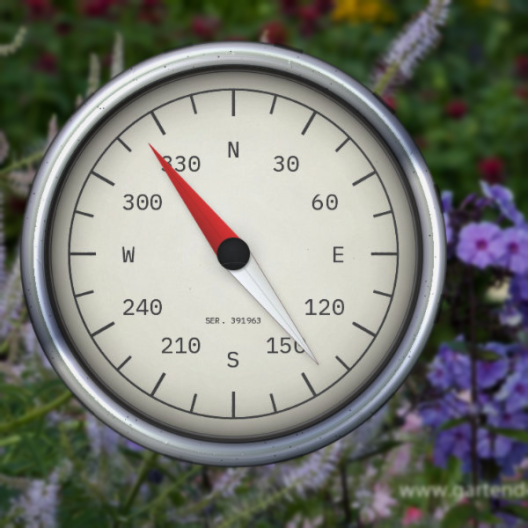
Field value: {"value": 322.5, "unit": "°"}
